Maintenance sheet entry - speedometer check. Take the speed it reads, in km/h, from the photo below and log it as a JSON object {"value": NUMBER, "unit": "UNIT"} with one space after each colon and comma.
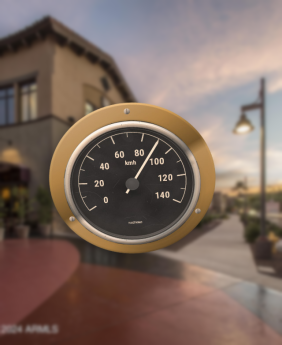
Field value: {"value": 90, "unit": "km/h"}
